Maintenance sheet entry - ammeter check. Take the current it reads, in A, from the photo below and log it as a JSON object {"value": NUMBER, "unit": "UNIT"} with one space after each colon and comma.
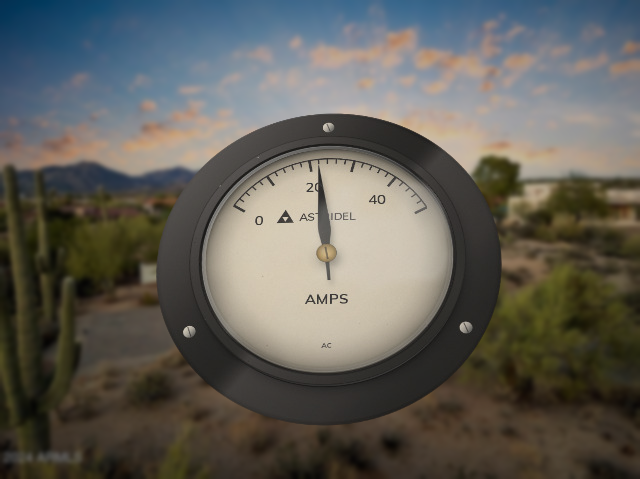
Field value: {"value": 22, "unit": "A"}
